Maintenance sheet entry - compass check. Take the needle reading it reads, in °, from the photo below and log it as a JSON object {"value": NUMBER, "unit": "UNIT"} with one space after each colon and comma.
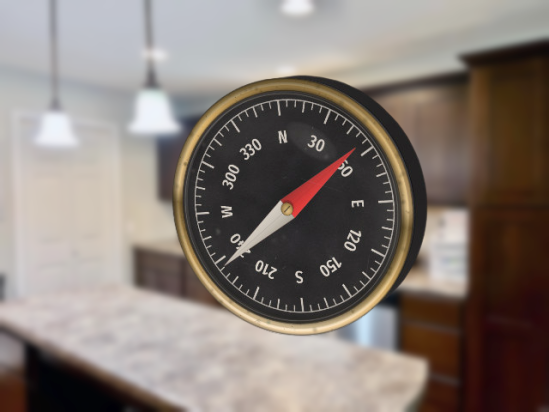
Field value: {"value": 55, "unit": "°"}
